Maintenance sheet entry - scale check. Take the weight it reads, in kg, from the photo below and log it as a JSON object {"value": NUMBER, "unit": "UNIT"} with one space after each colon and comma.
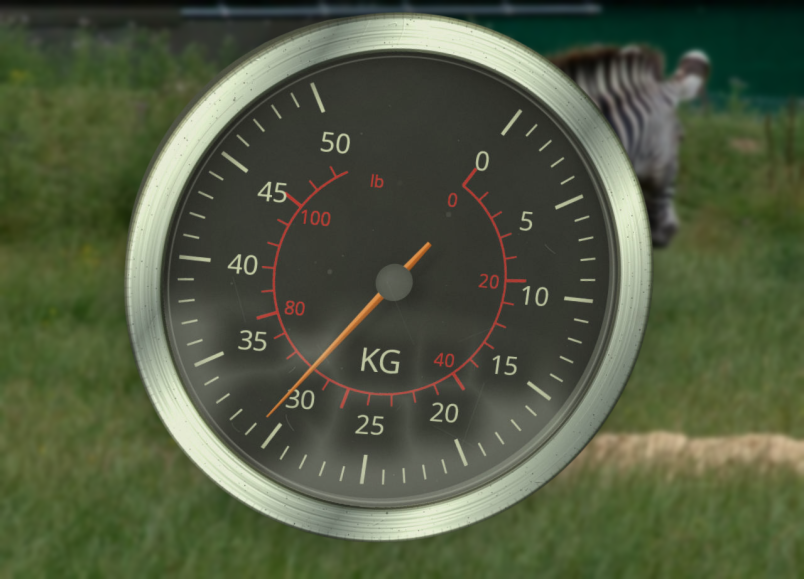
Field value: {"value": 31, "unit": "kg"}
